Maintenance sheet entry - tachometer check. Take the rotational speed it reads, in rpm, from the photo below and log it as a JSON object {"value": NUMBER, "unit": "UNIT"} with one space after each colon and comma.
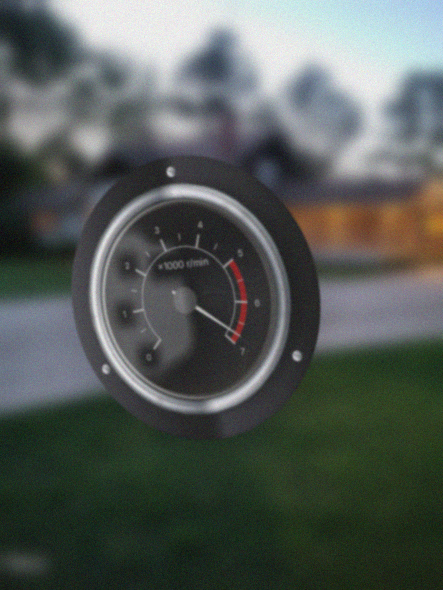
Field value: {"value": 6750, "unit": "rpm"}
